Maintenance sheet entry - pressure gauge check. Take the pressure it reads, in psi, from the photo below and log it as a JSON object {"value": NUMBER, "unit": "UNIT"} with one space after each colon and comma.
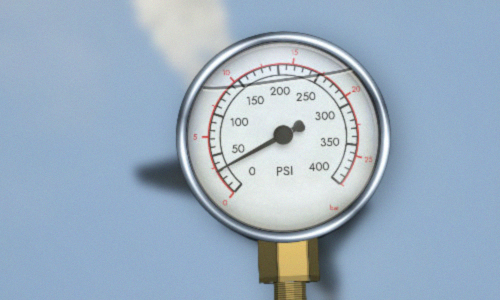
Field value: {"value": 30, "unit": "psi"}
